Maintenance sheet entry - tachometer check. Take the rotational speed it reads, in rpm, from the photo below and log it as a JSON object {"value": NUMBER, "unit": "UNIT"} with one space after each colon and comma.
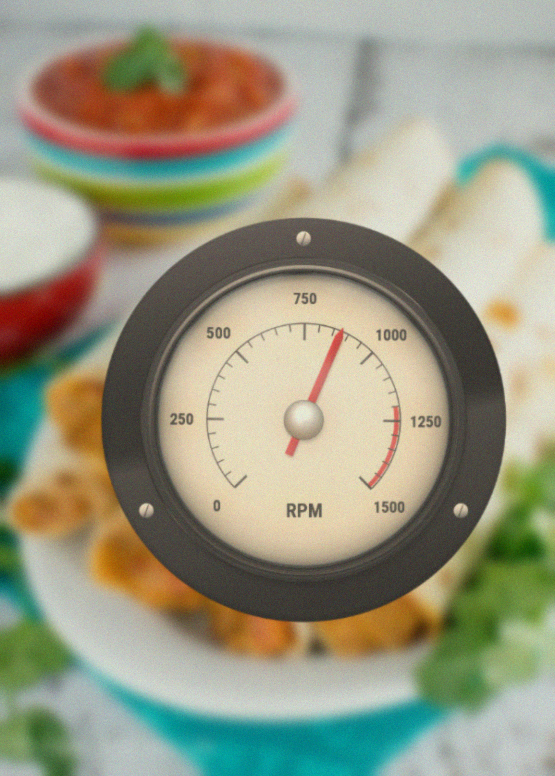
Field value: {"value": 875, "unit": "rpm"}
